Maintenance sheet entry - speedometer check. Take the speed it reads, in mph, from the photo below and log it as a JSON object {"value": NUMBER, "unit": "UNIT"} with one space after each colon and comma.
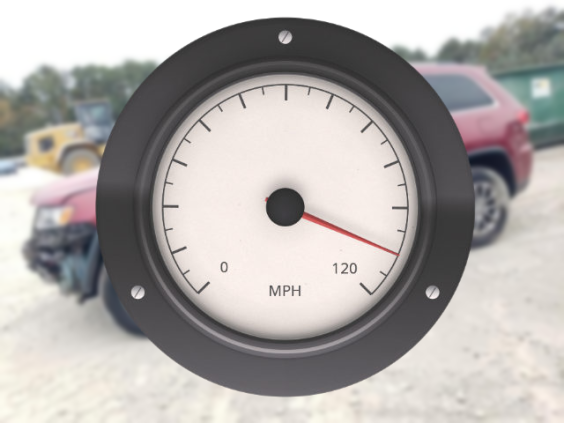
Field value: {"value": 110, "unit": "mph"}
